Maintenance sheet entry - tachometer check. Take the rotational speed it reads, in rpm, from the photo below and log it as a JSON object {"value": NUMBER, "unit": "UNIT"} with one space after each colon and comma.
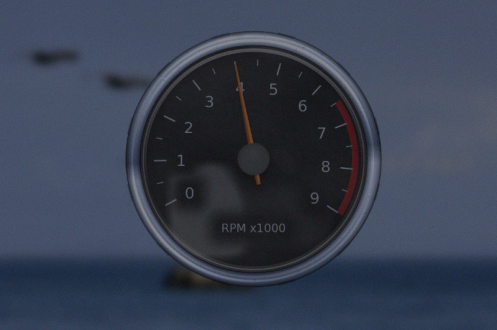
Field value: {"value": 4000, "unit": "rpm"}
